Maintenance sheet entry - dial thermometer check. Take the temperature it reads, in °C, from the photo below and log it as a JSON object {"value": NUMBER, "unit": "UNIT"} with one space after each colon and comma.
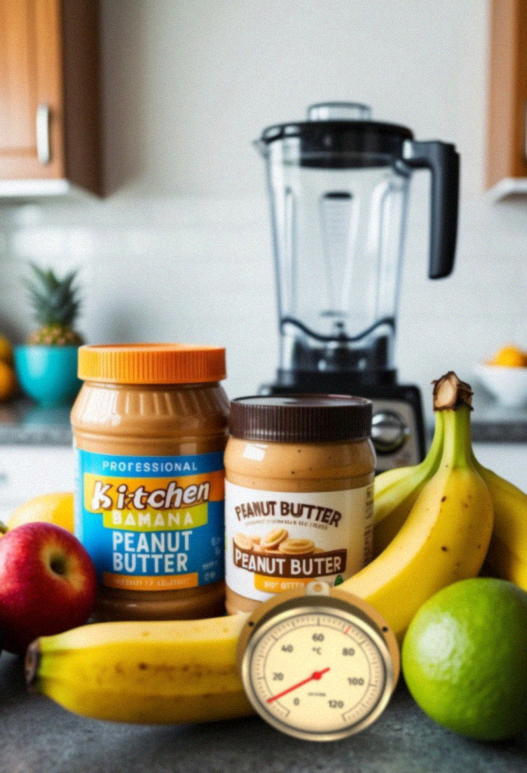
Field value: {"value": 10, "unit": "°C"}
